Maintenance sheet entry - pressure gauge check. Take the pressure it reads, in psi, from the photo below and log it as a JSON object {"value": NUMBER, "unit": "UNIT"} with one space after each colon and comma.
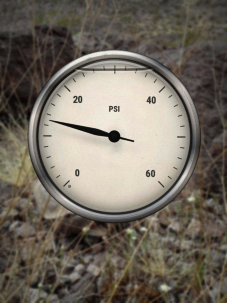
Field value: {"value": 13, "unit": "psi"}
